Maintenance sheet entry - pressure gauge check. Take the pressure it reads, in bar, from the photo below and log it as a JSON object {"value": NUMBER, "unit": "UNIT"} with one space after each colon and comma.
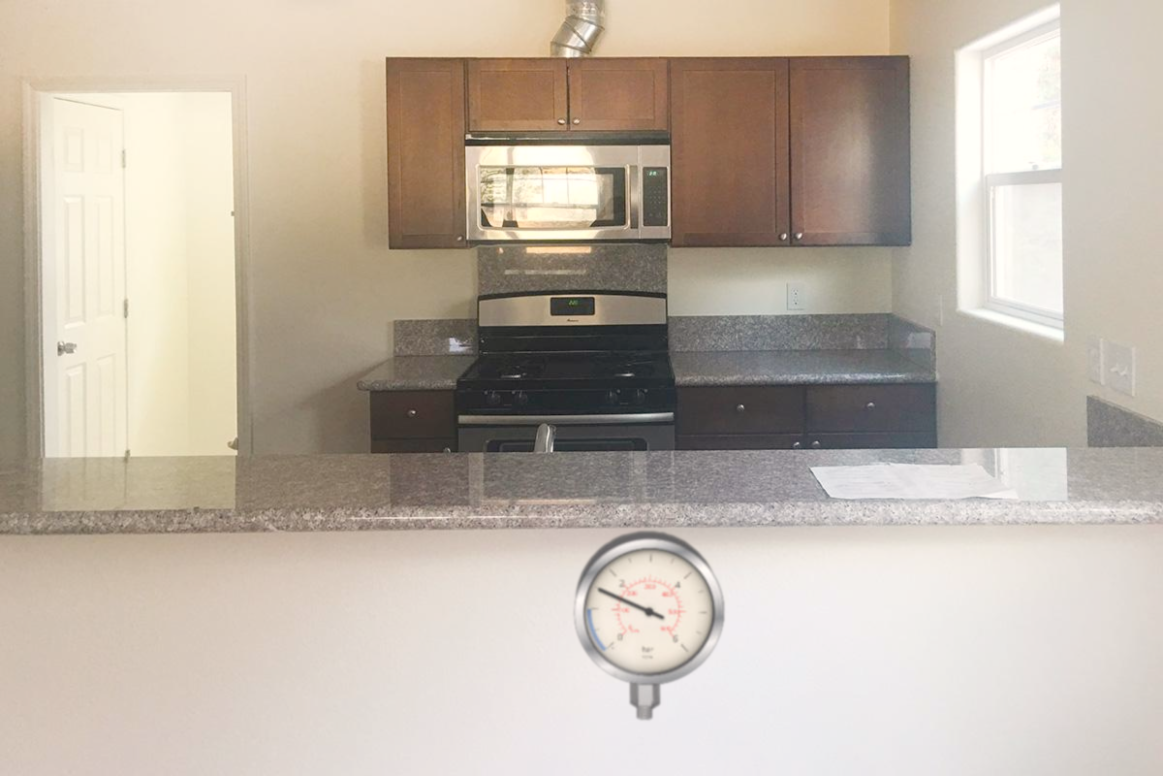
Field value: {"value": 1.5, "unit": "bar"}
